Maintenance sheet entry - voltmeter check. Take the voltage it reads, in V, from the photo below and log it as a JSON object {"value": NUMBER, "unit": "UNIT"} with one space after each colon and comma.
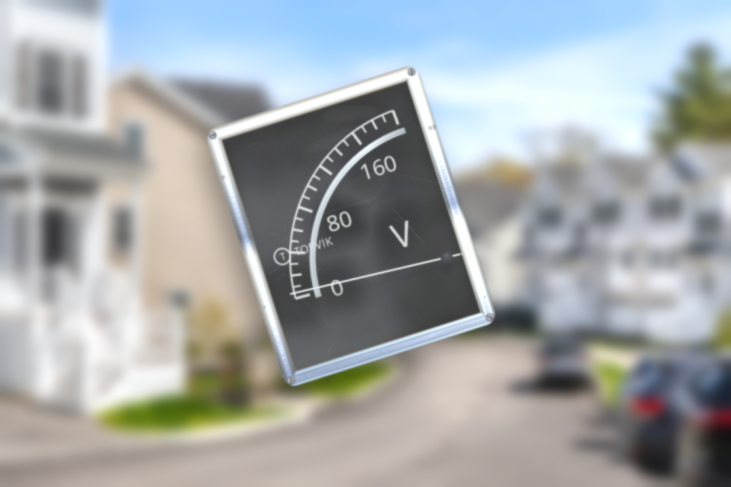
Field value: {"value": 5, "unit": "V"}
